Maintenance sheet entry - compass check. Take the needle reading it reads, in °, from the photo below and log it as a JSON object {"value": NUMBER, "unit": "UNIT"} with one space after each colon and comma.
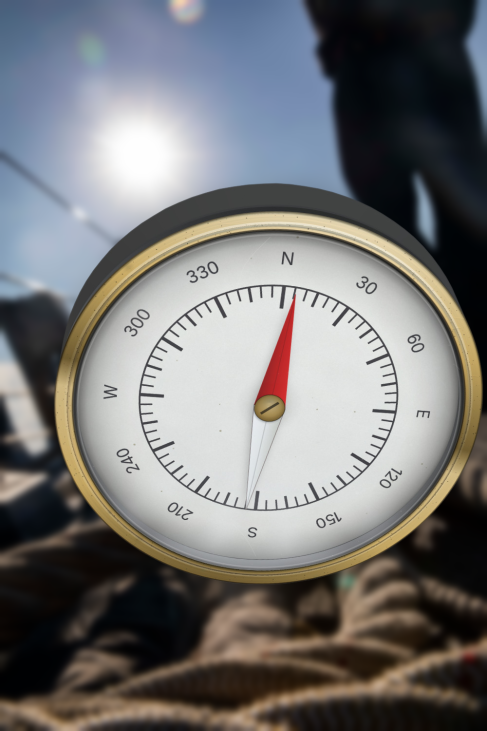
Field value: {"value": 5, "unit": "°"}
